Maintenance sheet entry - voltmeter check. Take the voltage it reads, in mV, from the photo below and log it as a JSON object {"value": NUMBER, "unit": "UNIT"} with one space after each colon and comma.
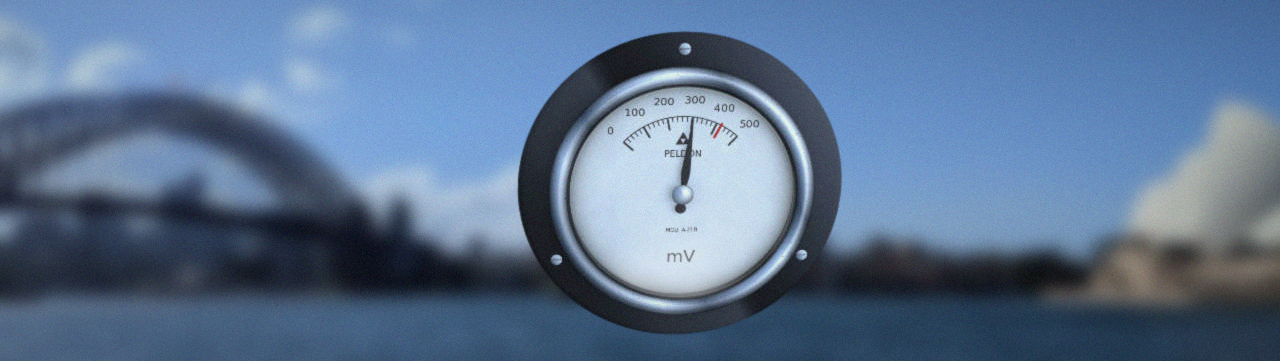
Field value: {"value": 300, "unit": "mV"}
